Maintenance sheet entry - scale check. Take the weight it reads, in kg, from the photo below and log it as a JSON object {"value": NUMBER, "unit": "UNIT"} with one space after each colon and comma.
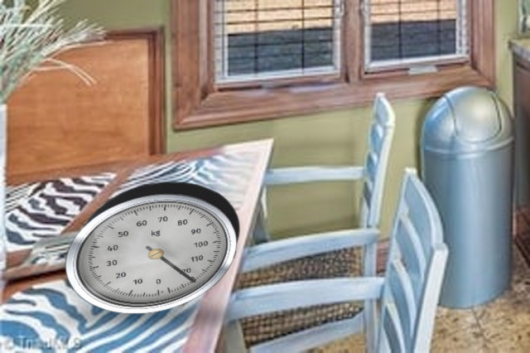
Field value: {"value": 120, "unit": "kg"}
